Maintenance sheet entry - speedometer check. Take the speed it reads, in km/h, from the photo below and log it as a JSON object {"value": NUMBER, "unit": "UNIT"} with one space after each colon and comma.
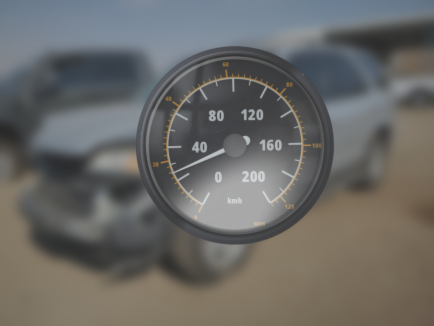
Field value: {"value": 25, "unit": "km/h"}
